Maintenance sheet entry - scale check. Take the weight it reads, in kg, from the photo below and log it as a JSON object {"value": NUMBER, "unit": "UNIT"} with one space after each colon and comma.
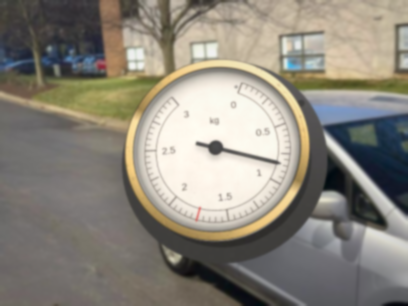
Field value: {"value": 0.85, "unit": "kg"}
